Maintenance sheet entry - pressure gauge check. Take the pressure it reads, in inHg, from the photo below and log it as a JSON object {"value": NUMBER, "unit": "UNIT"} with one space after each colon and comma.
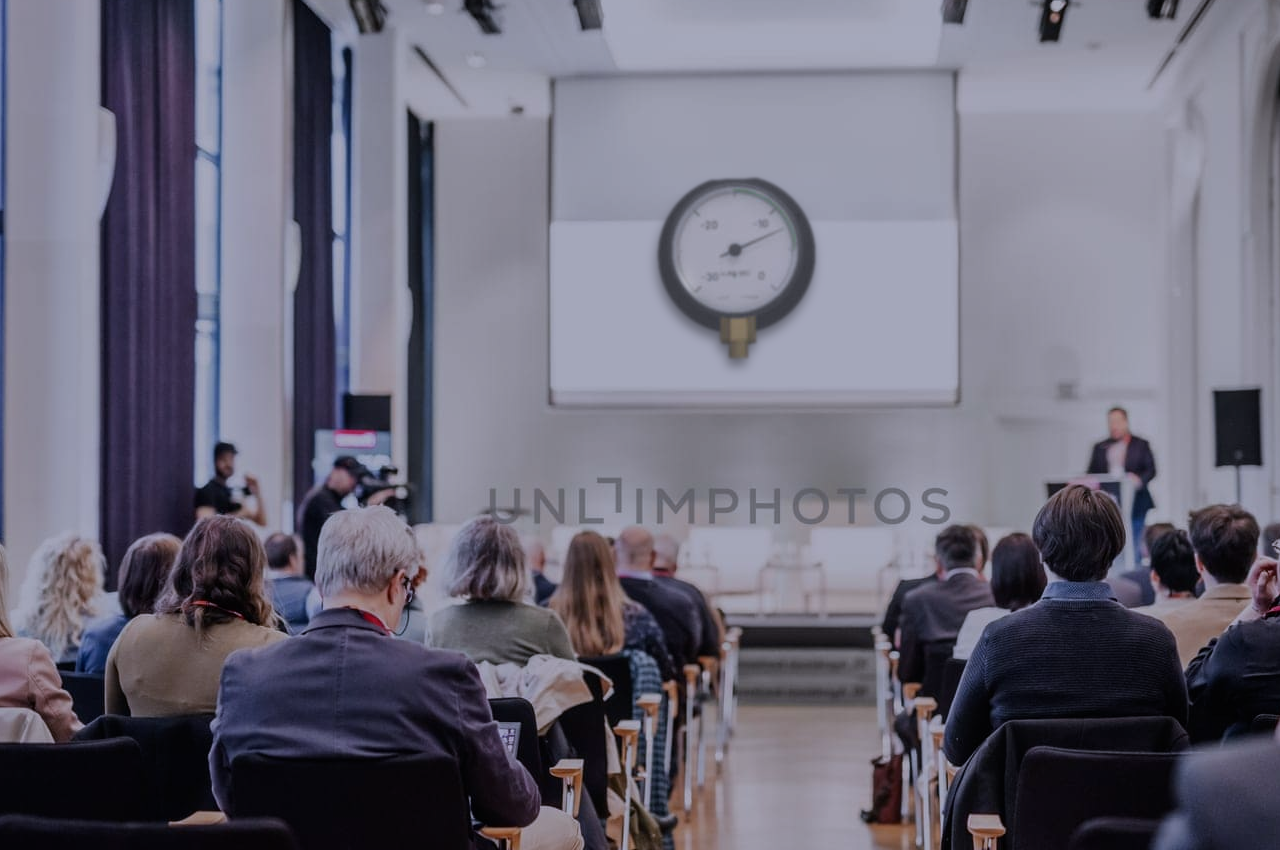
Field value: {"value": -7.5, "unit": "inHg"}
